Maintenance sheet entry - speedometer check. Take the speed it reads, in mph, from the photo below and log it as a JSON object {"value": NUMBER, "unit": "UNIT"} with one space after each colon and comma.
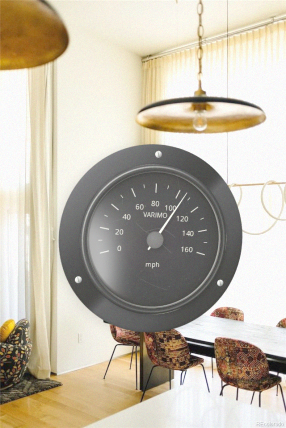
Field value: {"value": 105, "unit": "mph"}
